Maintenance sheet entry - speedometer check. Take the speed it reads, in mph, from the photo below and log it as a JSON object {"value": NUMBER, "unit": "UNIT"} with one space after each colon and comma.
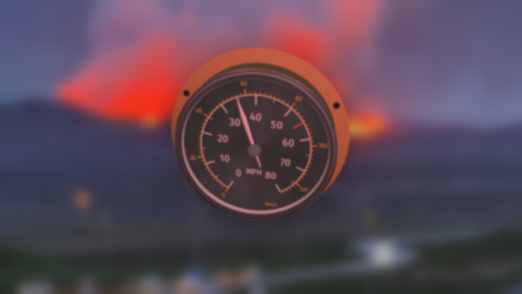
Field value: {"value": 35, "unit": "mph"}
